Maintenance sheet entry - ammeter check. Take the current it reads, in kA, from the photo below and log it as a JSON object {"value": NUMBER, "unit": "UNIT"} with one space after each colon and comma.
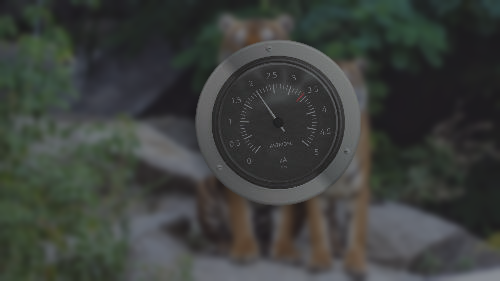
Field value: {"value": 2, "unit": "kA"}
